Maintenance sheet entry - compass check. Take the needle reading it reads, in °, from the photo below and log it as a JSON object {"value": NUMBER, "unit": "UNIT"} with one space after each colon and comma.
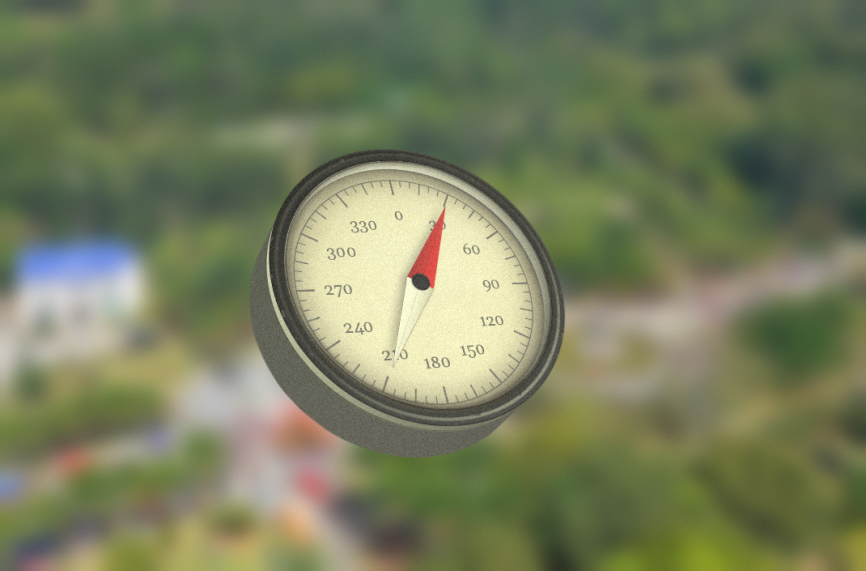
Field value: {"value": 30, "unit": "°"}
